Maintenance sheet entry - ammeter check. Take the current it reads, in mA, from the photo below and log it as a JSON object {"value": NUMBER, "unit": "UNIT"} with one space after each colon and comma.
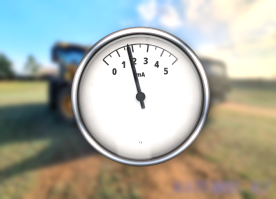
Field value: {"value": 1.75, "unit": "mA"}
